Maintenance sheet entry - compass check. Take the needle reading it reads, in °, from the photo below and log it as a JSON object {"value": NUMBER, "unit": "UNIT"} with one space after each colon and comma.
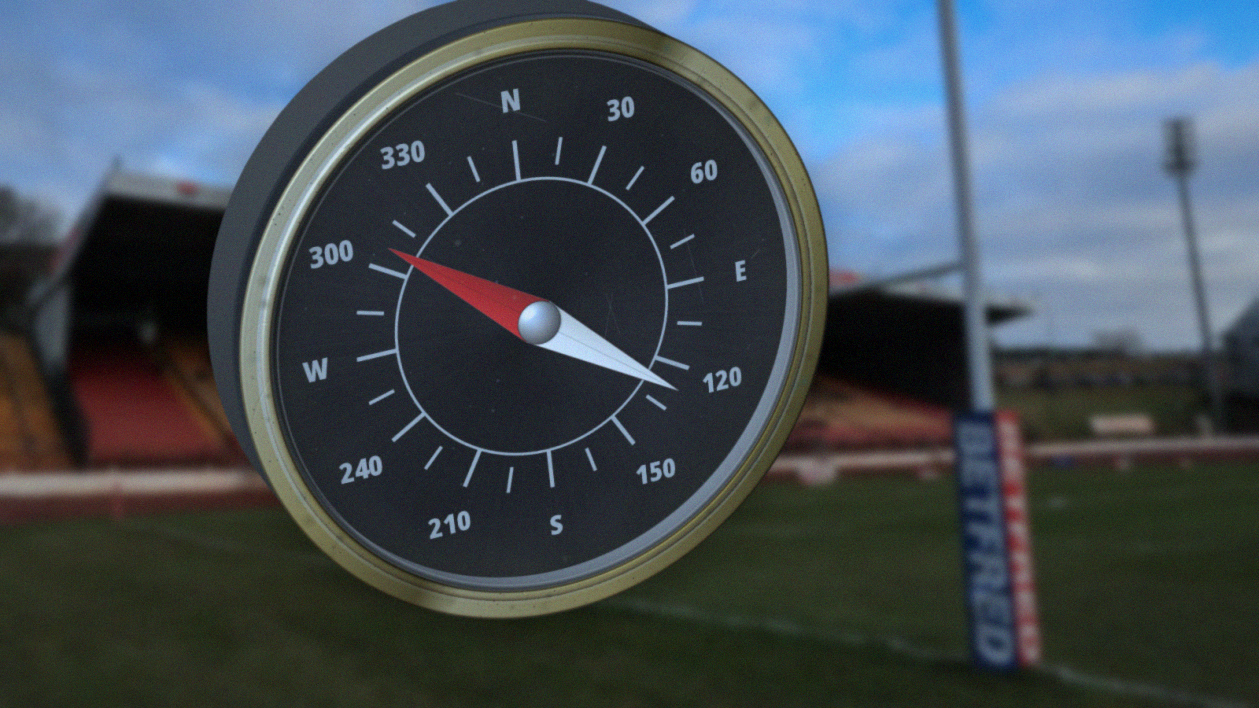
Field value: {"value": 307.5, "unit": "°"}
